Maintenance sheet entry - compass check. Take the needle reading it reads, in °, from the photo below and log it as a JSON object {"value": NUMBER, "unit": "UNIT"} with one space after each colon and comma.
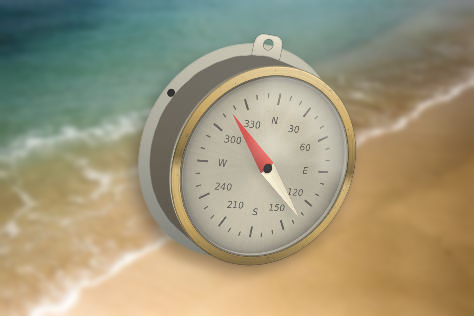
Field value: {"value": 315, "unit": "°"}
